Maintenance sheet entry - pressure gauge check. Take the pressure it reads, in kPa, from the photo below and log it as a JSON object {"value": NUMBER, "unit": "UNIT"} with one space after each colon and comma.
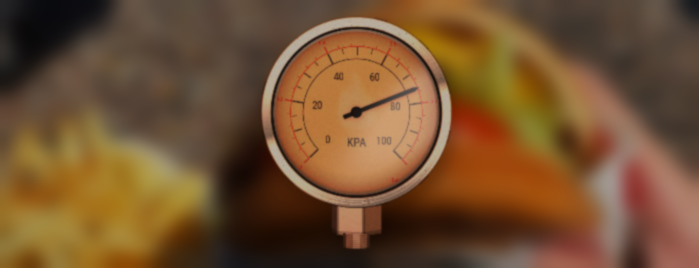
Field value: {"value": 75, "unit": "kPa"}
